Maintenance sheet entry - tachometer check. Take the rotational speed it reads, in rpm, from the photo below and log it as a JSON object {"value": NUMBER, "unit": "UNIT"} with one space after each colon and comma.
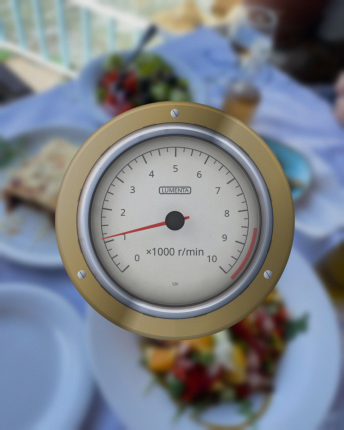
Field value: {"value": 1125, "unit": "rpm"}
